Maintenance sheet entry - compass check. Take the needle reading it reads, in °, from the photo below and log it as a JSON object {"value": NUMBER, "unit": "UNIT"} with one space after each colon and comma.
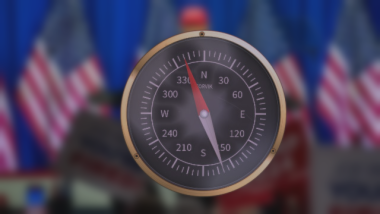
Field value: {"value": 340, "unit": "°"}
